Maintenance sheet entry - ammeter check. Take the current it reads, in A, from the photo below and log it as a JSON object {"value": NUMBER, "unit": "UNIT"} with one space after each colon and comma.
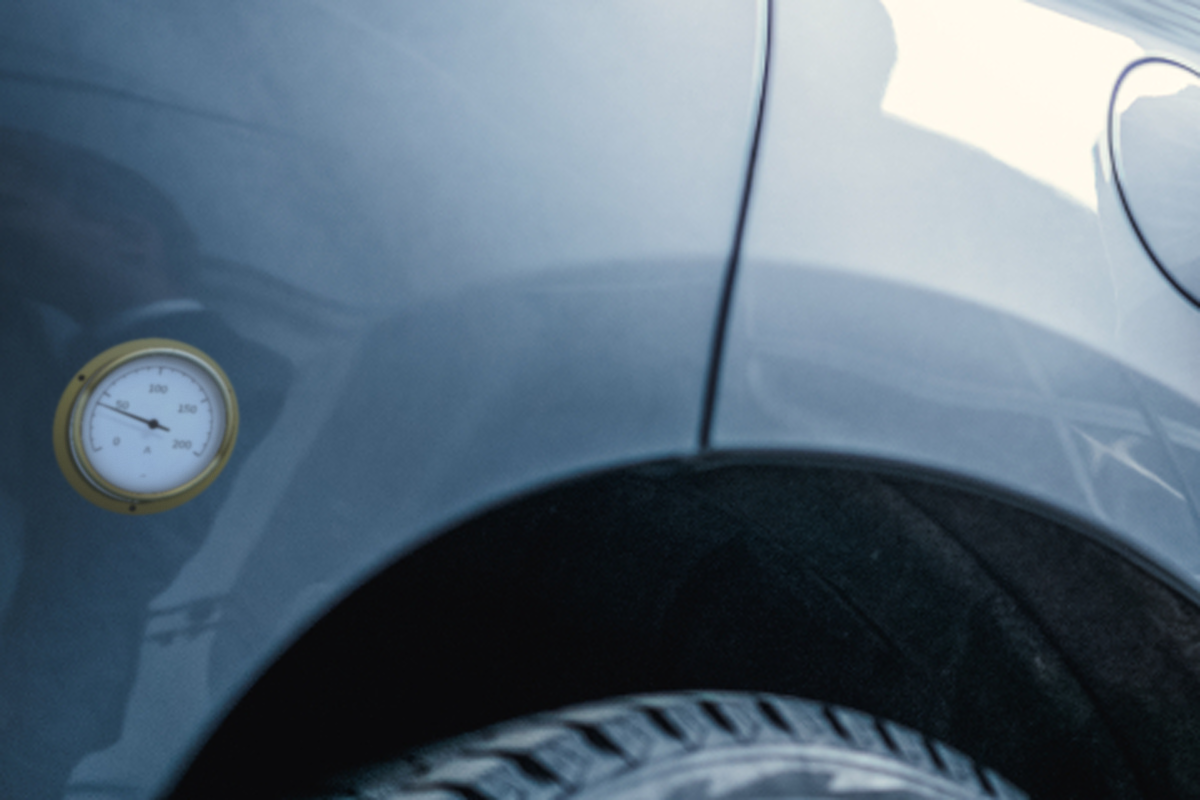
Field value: {"value": 40, "unit": "A"}
